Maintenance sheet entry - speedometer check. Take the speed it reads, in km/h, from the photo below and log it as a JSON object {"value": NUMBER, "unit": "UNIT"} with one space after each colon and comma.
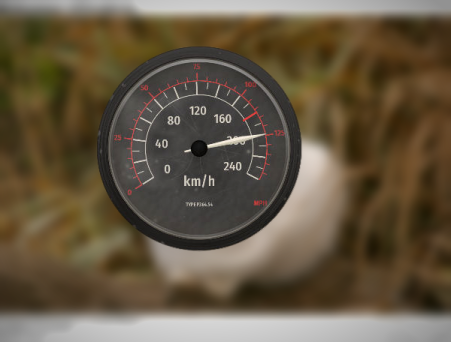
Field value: {"value": 200, "unit": "km/h"}
